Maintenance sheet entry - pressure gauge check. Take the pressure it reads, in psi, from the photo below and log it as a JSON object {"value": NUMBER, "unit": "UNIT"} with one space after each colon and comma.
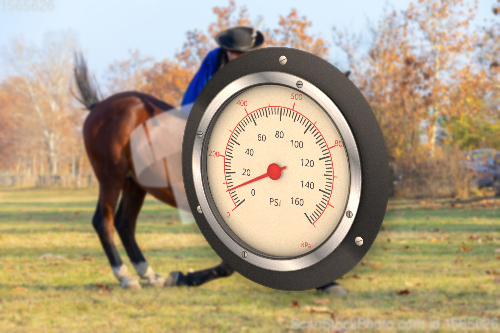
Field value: {"value": 10, "unit": "psi"}
